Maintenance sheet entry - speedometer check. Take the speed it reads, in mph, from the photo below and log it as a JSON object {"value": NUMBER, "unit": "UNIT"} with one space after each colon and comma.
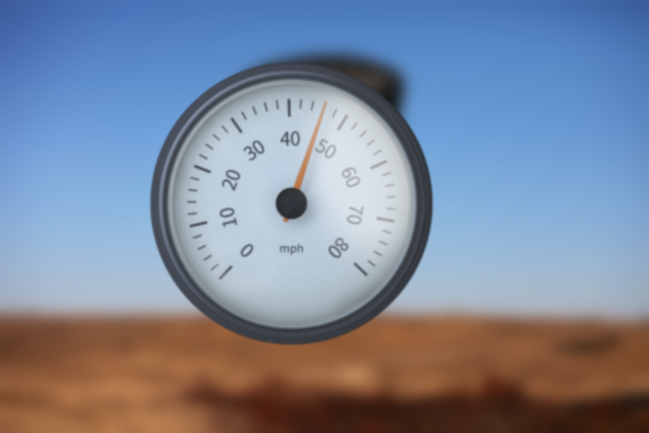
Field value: {"value": 46, "unit": "mph"}
